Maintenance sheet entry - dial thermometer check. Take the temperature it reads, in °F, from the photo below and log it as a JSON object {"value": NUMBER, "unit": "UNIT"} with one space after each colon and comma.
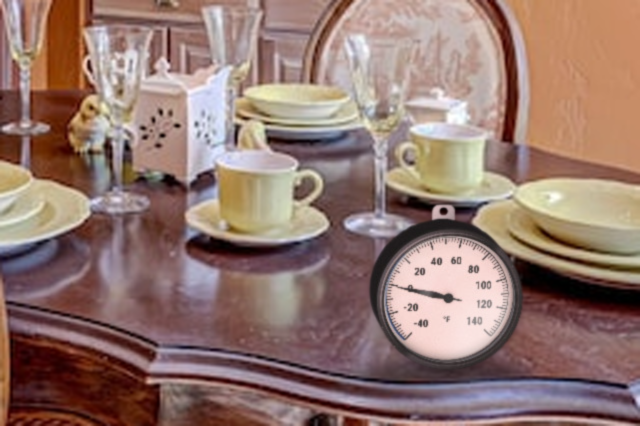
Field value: {"value": 0, "unit": "°F"}
